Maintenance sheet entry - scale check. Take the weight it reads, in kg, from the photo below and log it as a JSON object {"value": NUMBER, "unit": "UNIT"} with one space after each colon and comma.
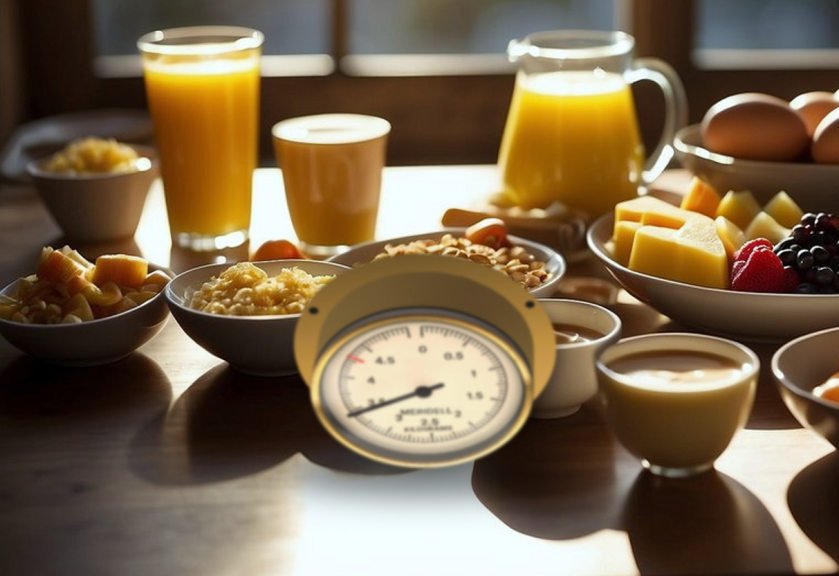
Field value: {"value": 3.5, "unit": "kg"}
